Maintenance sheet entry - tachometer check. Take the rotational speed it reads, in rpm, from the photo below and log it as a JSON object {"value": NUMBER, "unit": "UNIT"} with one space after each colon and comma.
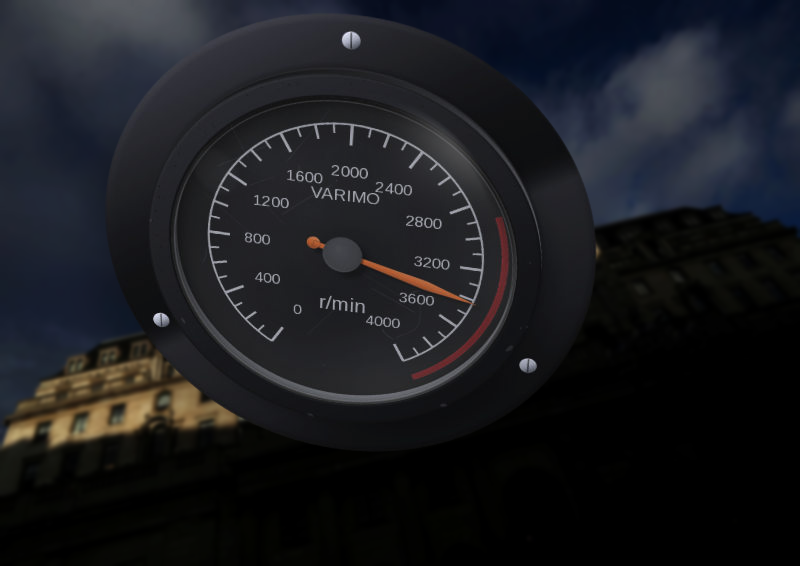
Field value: {"value": 3400, "unit": "rpm"}
